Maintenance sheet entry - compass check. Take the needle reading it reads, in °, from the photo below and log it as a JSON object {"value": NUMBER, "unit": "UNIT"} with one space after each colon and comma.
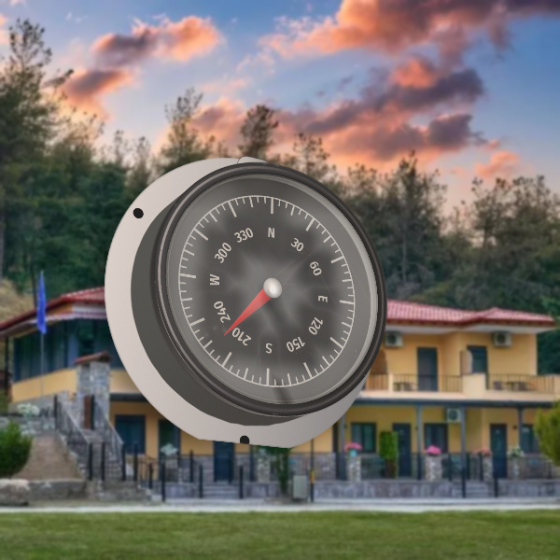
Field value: {"value": 222.5, "unit": "°"}
